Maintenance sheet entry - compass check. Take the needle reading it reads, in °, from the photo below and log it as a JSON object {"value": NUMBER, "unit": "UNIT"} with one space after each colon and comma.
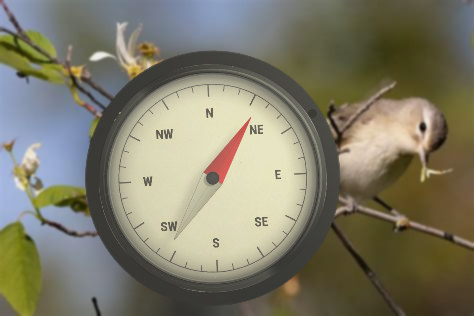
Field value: {"value": 35, "unit": "°"}
